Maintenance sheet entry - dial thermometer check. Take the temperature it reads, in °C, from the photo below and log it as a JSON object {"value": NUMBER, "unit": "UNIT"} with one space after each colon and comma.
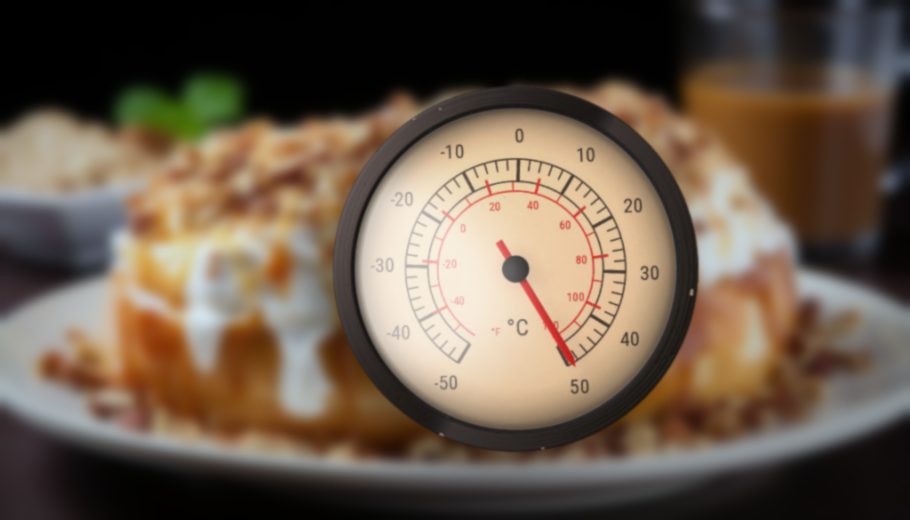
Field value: {"value": 49, "unit": "°C"}
